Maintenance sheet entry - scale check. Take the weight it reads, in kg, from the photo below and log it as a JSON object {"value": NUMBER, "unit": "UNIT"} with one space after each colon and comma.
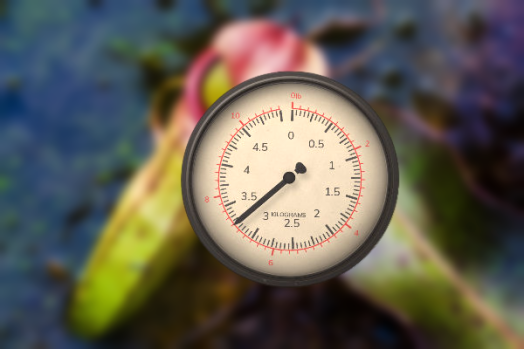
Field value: {"value": 3.25, "unit": "kg"}
